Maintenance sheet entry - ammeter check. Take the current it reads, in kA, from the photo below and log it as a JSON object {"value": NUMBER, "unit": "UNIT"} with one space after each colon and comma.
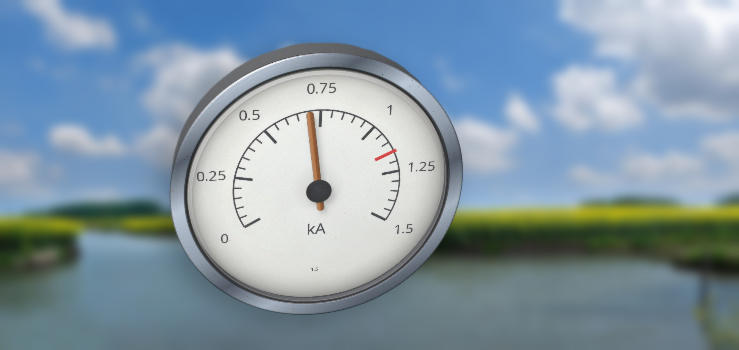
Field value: {"value": 0.7, "unit": "kA"}
